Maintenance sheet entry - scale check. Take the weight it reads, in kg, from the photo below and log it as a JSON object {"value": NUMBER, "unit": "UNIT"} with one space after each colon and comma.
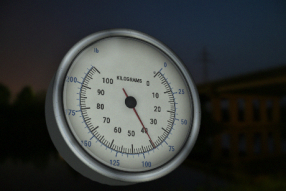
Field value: {"value": 40, "unit": "kg"}
